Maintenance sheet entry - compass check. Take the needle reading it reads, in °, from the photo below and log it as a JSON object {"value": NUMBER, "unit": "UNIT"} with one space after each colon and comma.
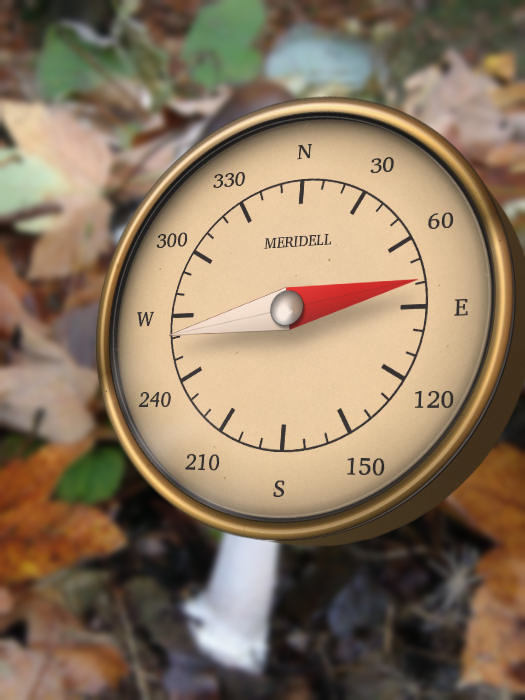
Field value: {"value": 80, "unit": "°"}
